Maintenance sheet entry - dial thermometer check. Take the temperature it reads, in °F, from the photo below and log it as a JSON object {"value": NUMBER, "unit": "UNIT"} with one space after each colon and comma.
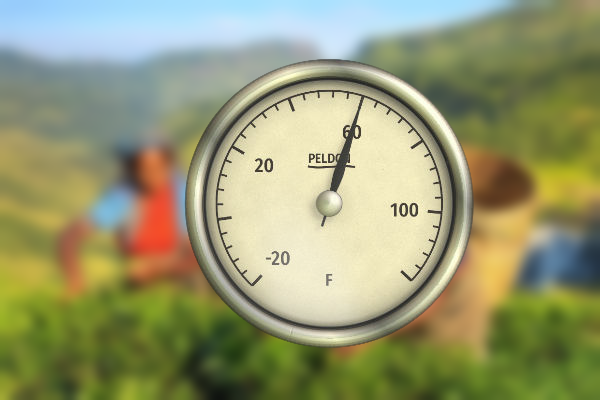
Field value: {"value": 60, "unit": "°F"}
